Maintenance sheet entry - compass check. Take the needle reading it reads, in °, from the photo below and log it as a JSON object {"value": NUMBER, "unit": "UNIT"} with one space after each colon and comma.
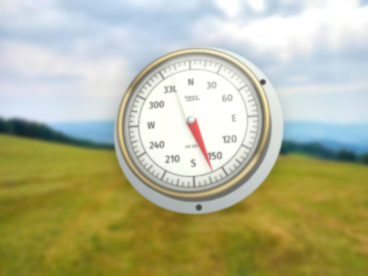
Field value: {"value": 160, "unit": "°"}
